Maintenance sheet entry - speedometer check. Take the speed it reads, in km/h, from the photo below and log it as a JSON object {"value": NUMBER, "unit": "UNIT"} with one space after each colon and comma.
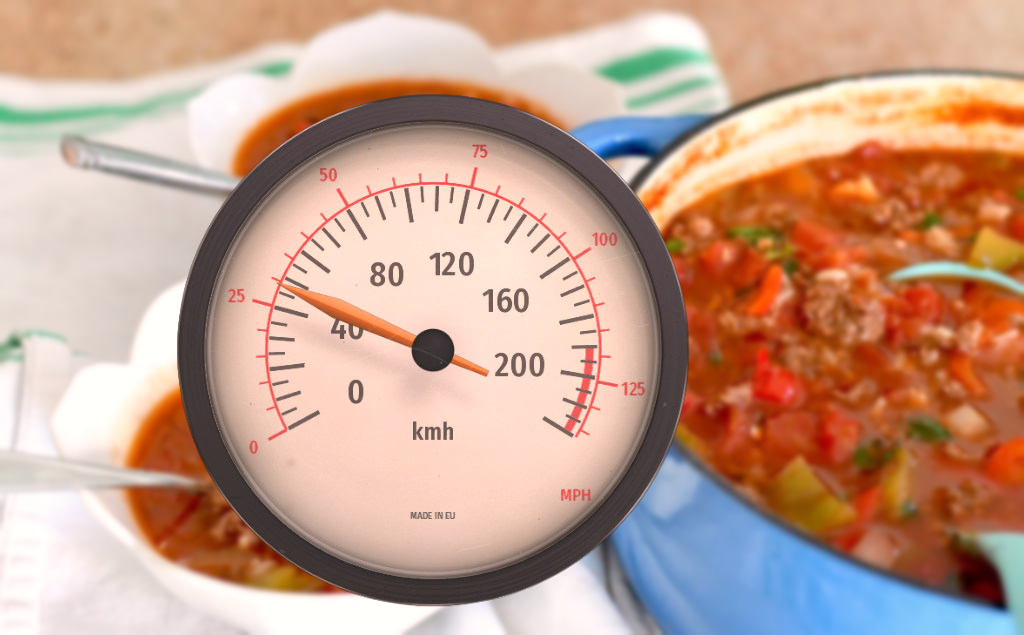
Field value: {"value": 47.5, "unit": "km/h"}
